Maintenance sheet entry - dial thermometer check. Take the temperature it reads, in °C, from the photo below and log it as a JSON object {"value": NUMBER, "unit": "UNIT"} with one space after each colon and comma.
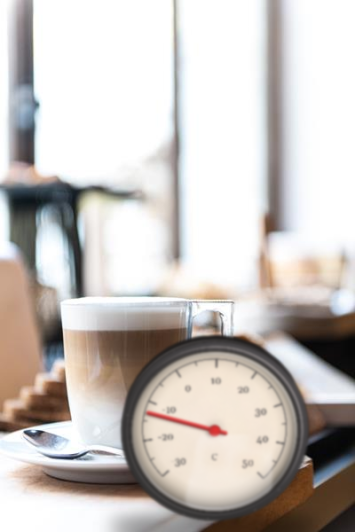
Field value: {"value": -12.5, "unit": "°C"}
